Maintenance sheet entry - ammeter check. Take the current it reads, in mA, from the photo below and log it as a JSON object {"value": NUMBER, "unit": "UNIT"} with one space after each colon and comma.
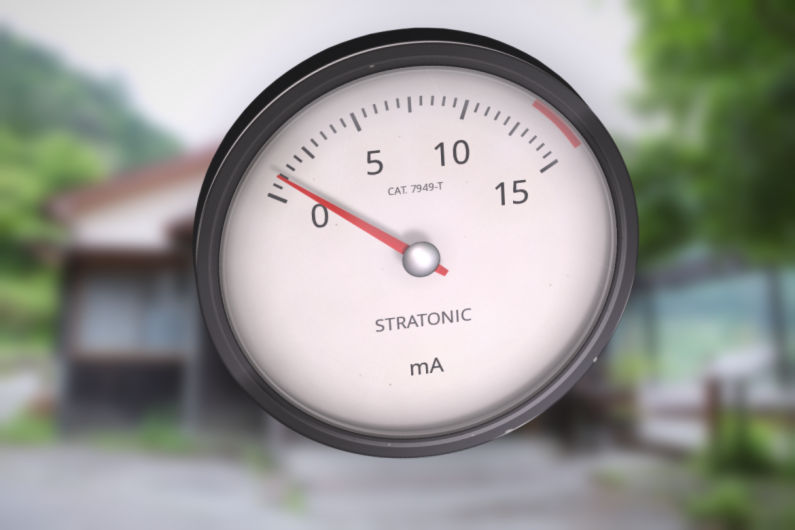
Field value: {"value": 1, "unit": "mA"}
